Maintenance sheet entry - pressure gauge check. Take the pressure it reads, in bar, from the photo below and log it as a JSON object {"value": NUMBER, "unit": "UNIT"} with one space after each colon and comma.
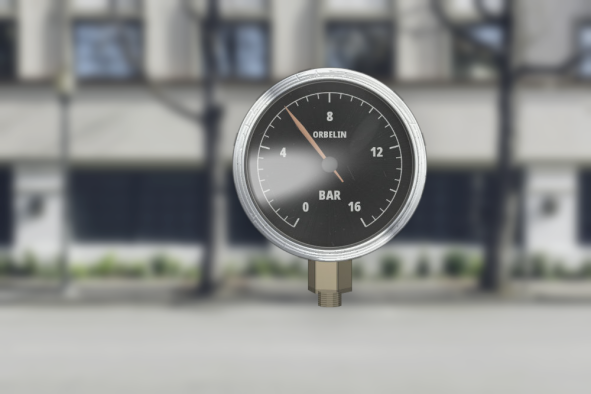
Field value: {"value": 6, "unit": "bar"}
